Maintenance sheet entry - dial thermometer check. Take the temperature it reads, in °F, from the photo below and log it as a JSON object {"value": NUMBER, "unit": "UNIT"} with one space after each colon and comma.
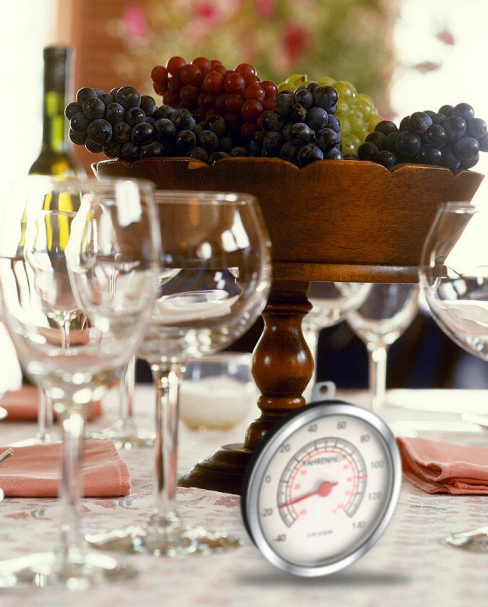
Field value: {"value": -20, "unit": "°F"}
